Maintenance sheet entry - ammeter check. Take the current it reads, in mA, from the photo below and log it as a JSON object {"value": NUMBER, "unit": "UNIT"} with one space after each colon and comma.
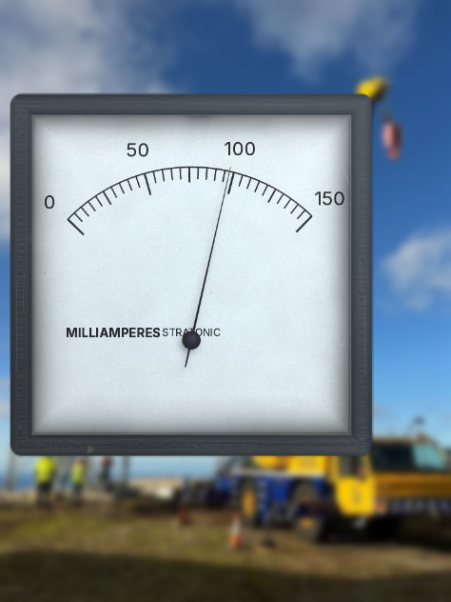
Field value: {"value": 97.5, "unit": "mA"}
